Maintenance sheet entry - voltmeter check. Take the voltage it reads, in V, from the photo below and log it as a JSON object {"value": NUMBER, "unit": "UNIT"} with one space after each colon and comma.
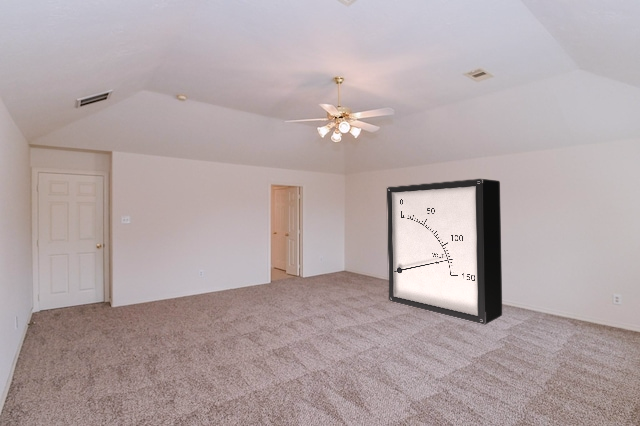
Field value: {"value": 125, "unit": "V"}
